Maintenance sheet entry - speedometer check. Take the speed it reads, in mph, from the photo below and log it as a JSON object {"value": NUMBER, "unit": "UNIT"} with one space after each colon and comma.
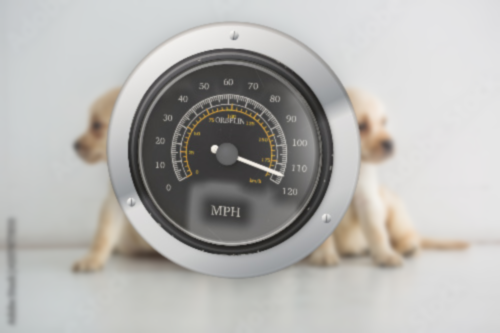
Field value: {"value": 115, "unit": "mph"}
